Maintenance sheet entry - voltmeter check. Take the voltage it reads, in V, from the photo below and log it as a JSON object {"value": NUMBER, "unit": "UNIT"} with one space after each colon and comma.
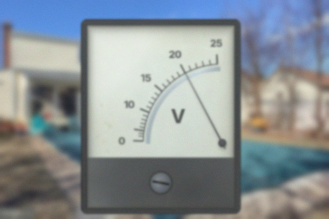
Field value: {"value": 20, "unit": "V"}
